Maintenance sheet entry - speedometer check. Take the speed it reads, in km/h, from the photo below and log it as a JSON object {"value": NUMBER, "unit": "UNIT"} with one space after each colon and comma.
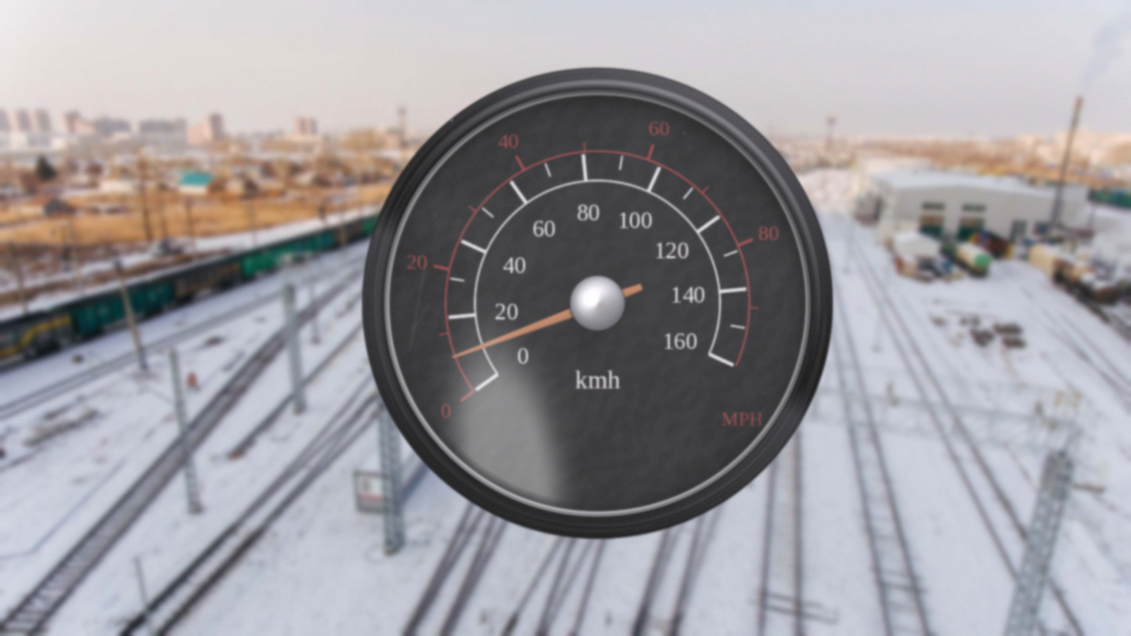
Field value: {"value": 10, "unit": "km/h"}
